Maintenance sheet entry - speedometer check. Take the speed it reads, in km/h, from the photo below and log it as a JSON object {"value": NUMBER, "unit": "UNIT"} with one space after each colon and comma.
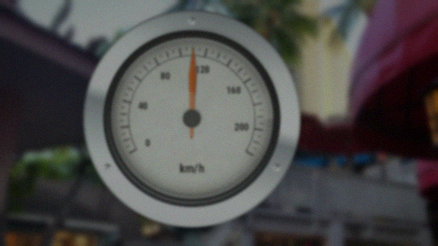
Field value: {"value": 110, "unit": "km/h"}
